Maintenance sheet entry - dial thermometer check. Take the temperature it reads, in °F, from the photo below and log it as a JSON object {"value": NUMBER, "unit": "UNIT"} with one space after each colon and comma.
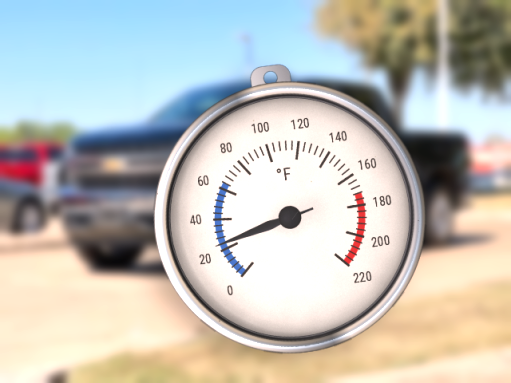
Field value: {"value": 24, "unit": "°F"}
